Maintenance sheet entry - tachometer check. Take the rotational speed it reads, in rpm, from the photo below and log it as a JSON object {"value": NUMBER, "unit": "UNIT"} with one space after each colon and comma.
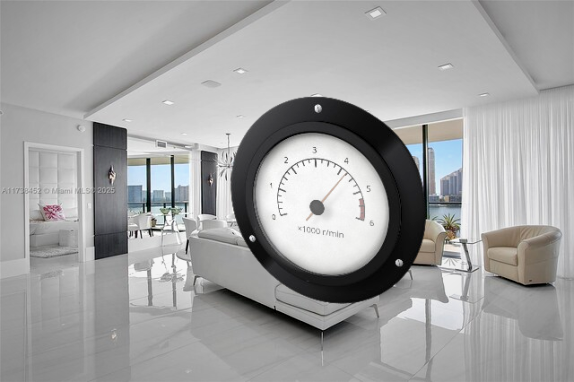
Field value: {"value": 4250, "unit": "rpm"}
